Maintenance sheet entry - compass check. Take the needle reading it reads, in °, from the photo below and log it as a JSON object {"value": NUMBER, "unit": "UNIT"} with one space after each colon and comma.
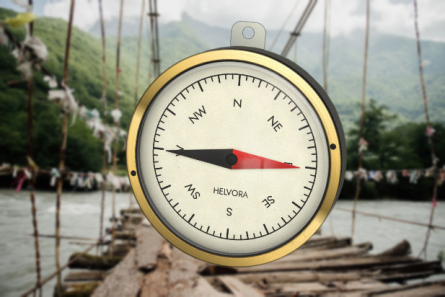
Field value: {"value": 90, "unit": "°"}
